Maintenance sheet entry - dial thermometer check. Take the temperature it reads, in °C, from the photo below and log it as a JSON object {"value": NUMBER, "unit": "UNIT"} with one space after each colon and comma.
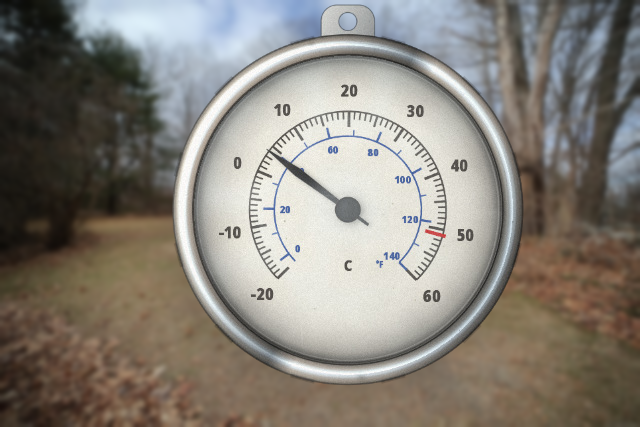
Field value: {"value": 4, "unit": "°C"}
